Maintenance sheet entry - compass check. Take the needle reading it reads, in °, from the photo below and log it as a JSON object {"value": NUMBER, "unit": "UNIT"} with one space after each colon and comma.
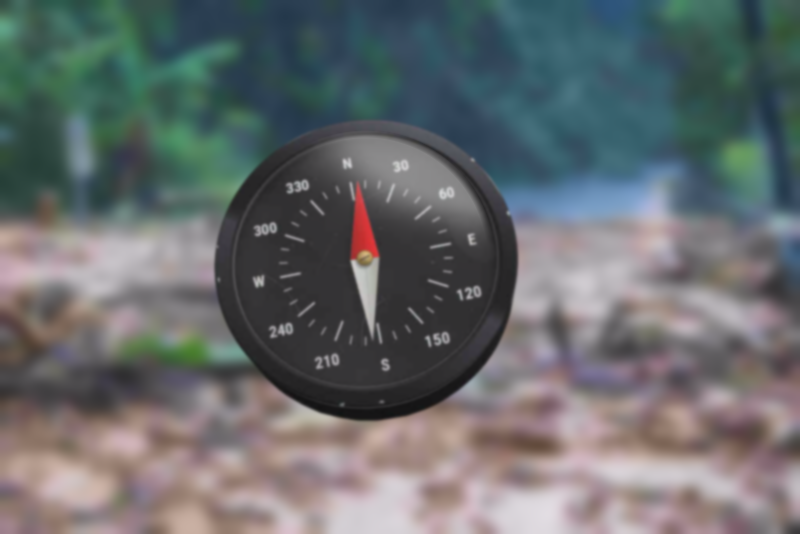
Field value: {"value": 5, "unit": "°"}
